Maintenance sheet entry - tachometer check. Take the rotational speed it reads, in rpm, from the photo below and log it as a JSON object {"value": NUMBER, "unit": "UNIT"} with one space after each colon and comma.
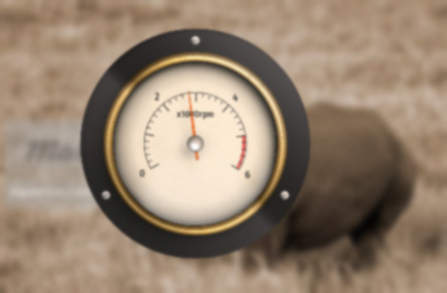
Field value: {"value": 2800, "unit": "rpm"}
